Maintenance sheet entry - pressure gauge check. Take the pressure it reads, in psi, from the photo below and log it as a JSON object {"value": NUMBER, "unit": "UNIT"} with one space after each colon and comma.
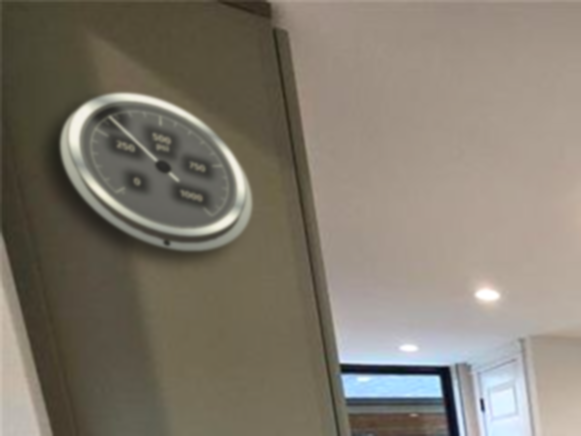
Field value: {"value": 325, "unit": "psi"}
